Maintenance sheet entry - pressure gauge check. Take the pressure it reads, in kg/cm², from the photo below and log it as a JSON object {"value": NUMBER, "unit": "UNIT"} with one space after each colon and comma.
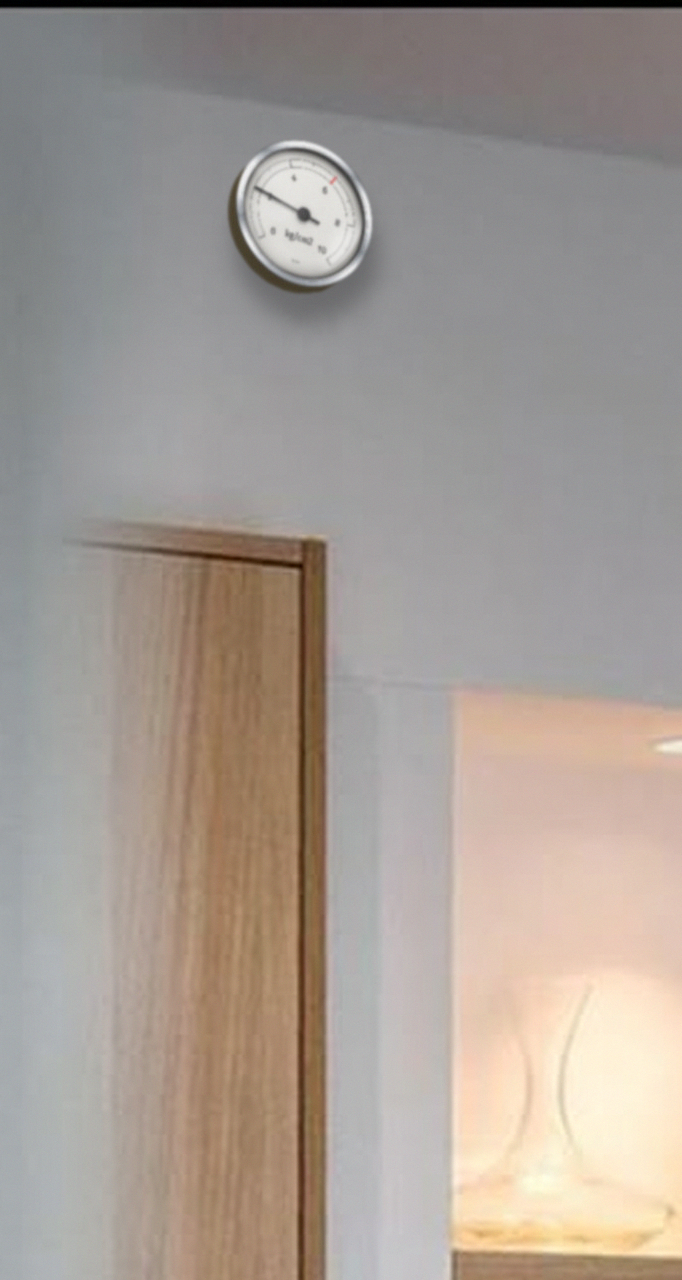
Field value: {"value": 2, "unit": "kg/cm²"}
